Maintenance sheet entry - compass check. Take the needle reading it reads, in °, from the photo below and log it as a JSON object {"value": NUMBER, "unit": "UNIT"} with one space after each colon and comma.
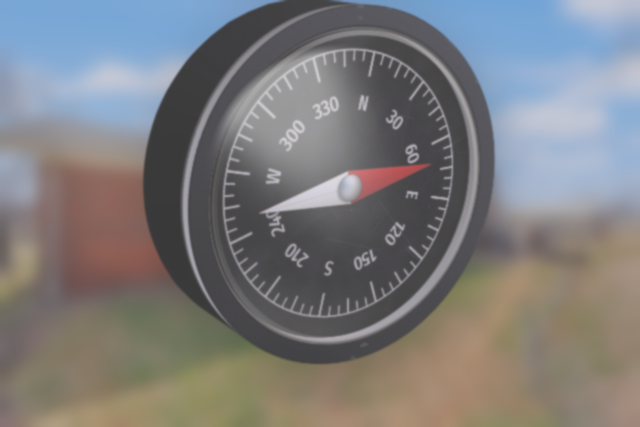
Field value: {"value": 70, "unit": "°"}
